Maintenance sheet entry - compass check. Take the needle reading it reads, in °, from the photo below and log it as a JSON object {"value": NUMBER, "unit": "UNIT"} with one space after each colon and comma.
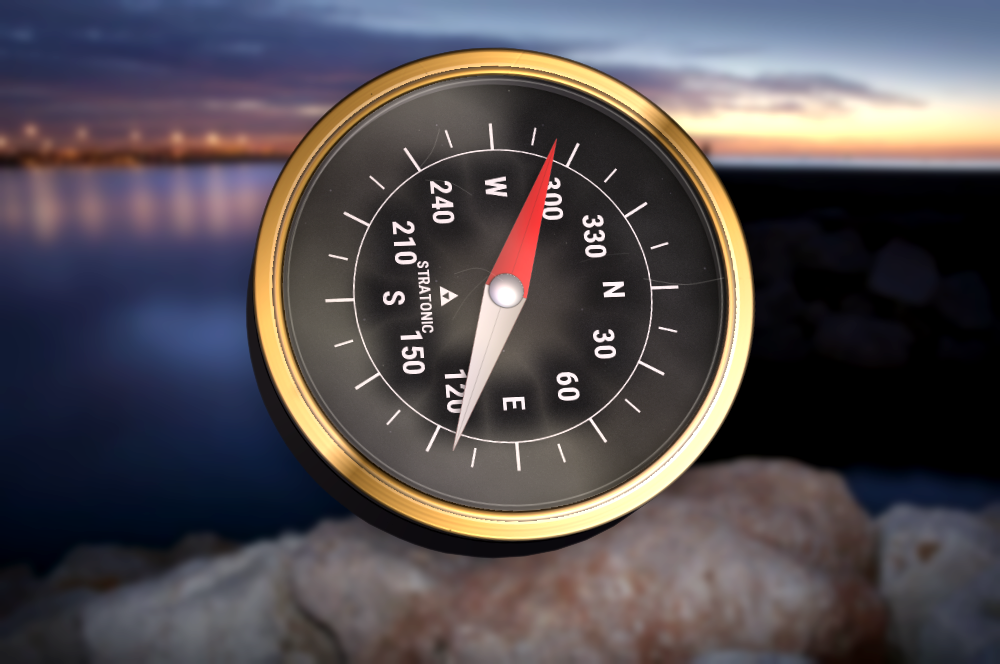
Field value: {"value": 292.5, "unit": "°"}
